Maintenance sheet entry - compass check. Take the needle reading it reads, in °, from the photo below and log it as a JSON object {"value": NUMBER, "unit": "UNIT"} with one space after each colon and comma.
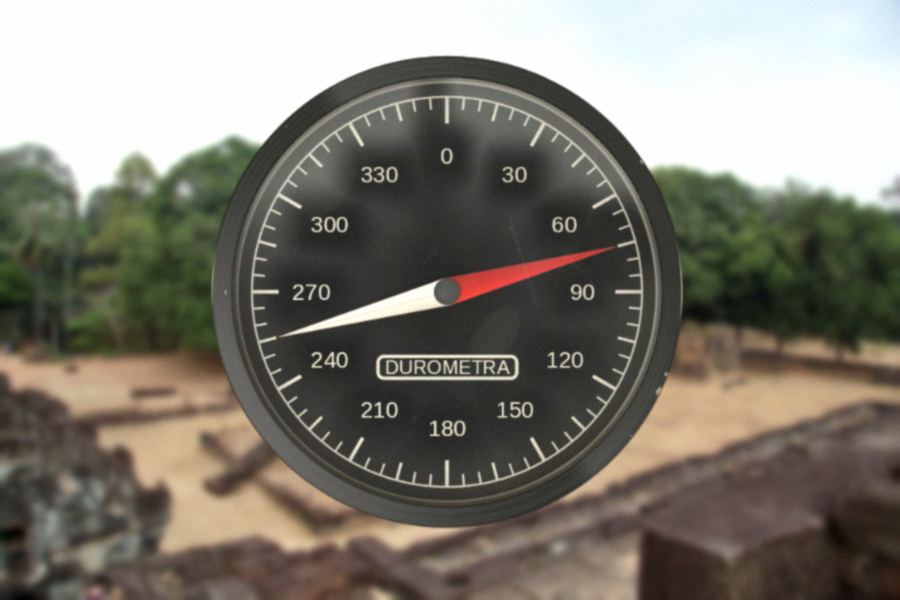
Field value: {"value": 75, "unit": "°"}
